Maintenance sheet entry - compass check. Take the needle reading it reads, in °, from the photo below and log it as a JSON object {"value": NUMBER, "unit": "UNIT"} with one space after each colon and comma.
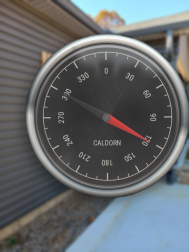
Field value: {"value": 120, "unit": "°"}
